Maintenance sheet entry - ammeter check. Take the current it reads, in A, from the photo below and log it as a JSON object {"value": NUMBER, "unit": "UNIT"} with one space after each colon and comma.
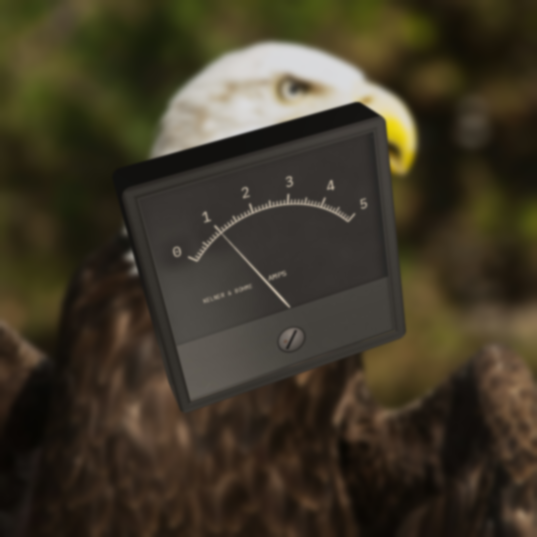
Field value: {"value": 1, "unit": "A"}
